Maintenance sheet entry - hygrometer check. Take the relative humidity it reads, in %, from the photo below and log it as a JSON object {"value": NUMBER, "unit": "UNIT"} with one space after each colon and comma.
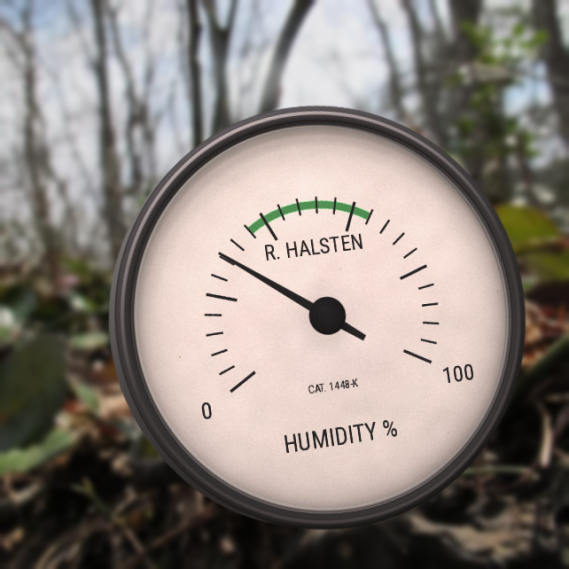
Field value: {"value": 28, "unit": "%"}
